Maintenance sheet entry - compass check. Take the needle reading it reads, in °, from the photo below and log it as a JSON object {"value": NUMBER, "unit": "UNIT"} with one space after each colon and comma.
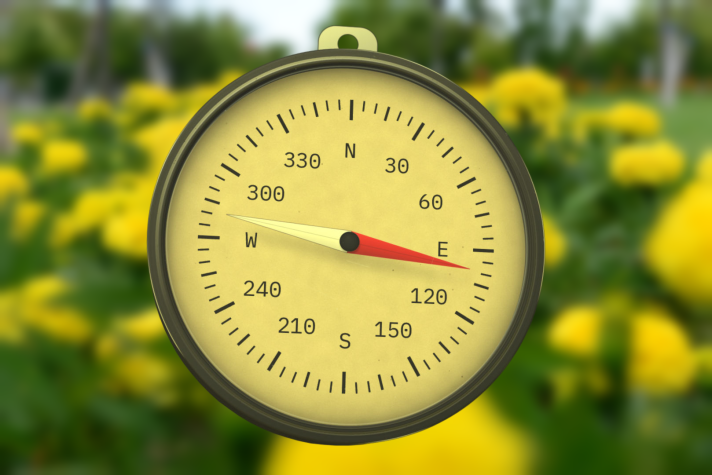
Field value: {"value": 100, "unit": "°"}
